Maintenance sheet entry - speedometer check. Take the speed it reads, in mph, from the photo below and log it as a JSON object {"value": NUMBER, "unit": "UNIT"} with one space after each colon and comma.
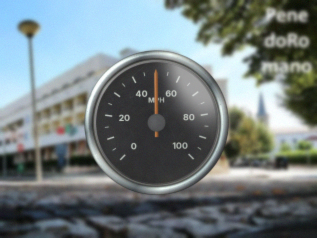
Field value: {"value": 50, "unit": "mph"}
